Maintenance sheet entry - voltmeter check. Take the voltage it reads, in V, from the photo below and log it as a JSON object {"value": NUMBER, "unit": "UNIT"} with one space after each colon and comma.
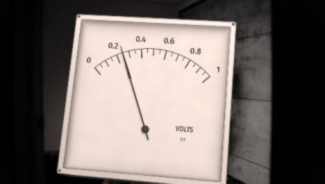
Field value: {"value": 0.25, "unit": "V"}
